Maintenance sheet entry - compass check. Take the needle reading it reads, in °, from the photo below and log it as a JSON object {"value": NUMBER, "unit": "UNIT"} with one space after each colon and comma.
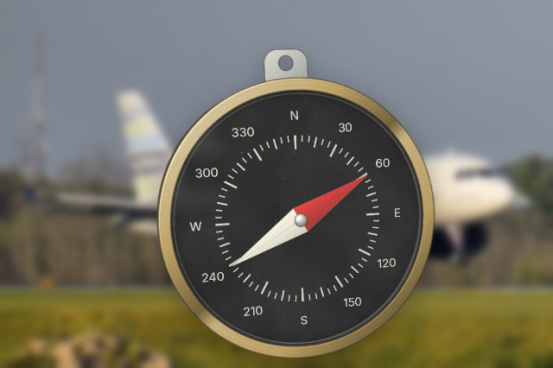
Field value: {"value": 60, "unit": "°"}
